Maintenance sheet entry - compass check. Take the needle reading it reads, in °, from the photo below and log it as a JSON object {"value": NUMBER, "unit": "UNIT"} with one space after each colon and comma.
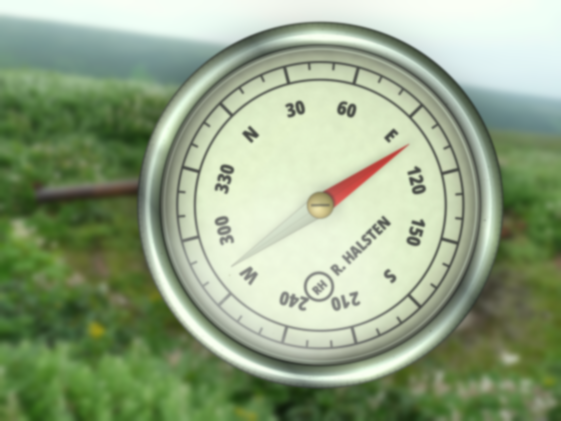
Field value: {"value": 100, "unit": "°"}
